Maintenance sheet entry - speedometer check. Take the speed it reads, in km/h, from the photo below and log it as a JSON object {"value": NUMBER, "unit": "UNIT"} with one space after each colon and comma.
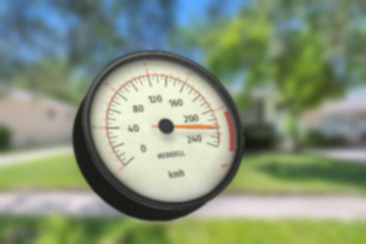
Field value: {"value": 220, "unit": "km/h"}
